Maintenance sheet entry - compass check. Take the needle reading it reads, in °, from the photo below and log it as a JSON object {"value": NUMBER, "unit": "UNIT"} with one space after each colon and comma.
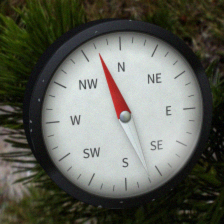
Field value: {"value": 340, "unit": "°"}
